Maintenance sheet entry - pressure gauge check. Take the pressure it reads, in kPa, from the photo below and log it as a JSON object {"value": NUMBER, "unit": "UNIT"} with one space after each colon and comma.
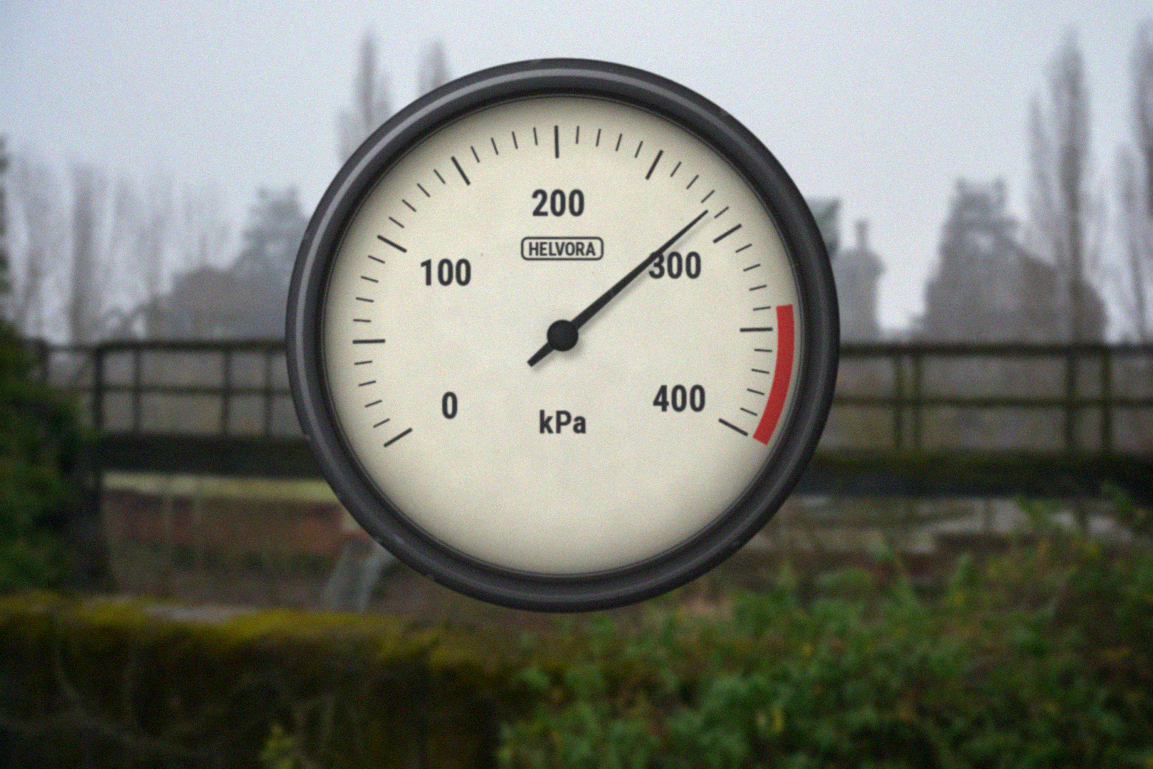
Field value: {"value": 285, "unit": "kPa"}
